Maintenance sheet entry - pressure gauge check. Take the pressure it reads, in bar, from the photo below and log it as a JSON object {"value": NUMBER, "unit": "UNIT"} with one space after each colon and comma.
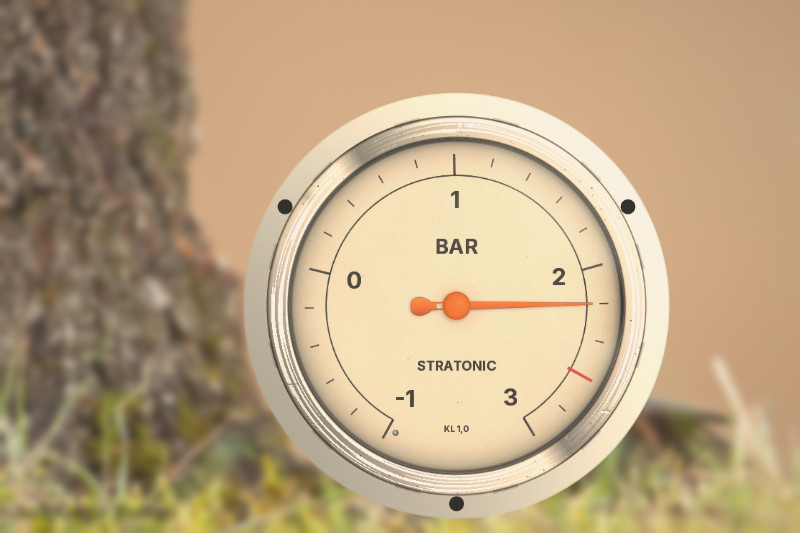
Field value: {"value": 2.2, "unit": "bar"}
